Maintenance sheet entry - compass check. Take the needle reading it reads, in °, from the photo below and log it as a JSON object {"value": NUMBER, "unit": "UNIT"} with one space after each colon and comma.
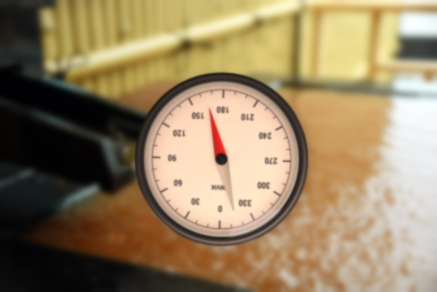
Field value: {"value": 165, "unit": "°"}
